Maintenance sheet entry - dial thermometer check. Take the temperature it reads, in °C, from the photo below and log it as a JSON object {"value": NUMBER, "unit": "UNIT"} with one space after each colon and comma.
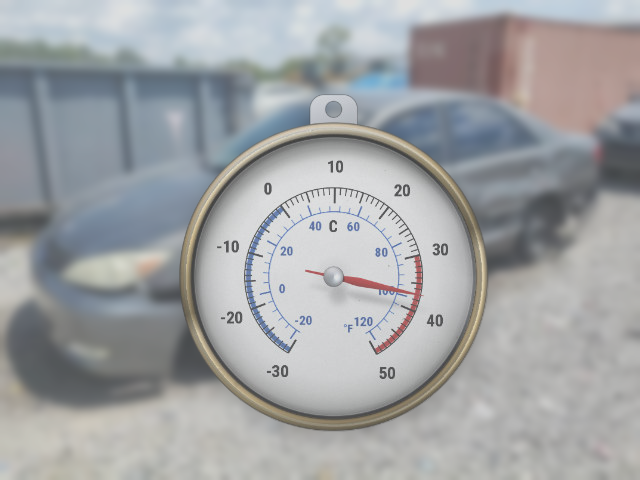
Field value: {"value": 37, "unit": "°C"}
